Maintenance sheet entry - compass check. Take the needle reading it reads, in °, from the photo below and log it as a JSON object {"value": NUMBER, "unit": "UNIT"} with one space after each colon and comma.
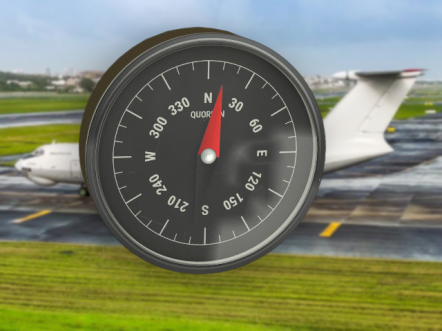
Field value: {"value": 10, "unit": "°"}
